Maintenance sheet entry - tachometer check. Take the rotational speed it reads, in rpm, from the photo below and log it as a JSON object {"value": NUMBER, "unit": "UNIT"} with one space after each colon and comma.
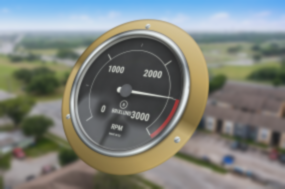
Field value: {"value": 2500, "unit": "rpm"}
